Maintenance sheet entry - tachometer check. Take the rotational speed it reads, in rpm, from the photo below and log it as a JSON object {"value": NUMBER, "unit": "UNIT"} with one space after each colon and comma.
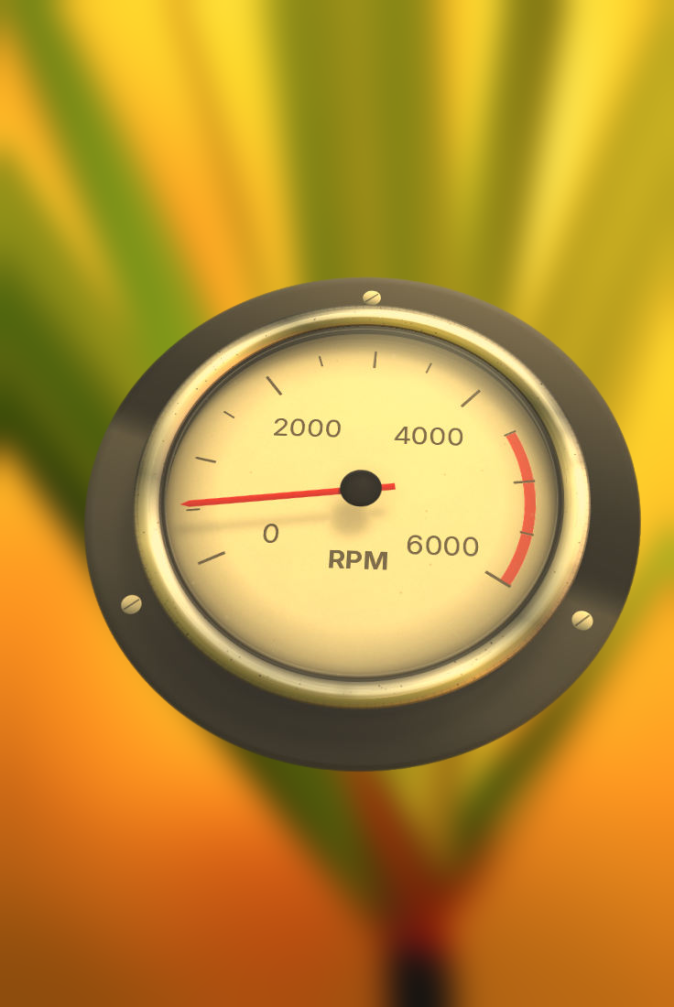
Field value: {"value": 500, "unit": "rpm"}
